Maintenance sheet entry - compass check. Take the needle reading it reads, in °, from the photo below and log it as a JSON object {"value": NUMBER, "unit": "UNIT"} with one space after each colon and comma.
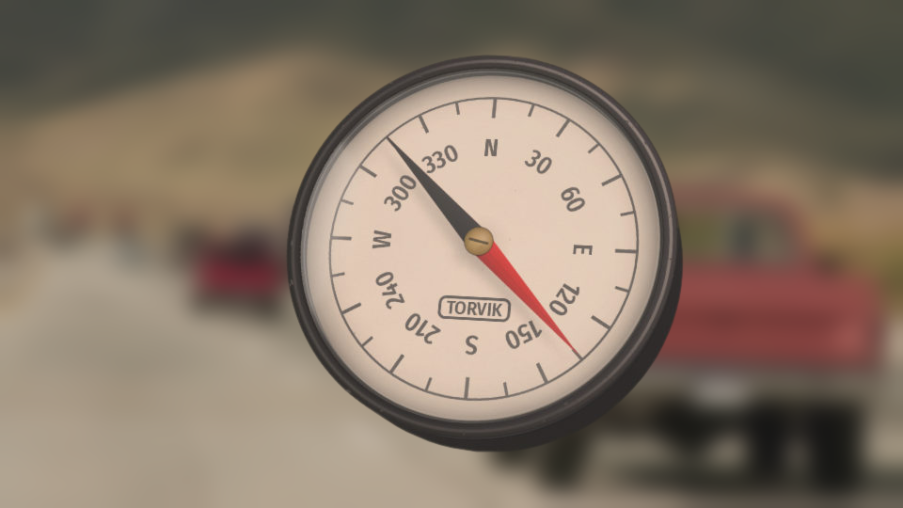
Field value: {"value": 135, "unit": "°"}
